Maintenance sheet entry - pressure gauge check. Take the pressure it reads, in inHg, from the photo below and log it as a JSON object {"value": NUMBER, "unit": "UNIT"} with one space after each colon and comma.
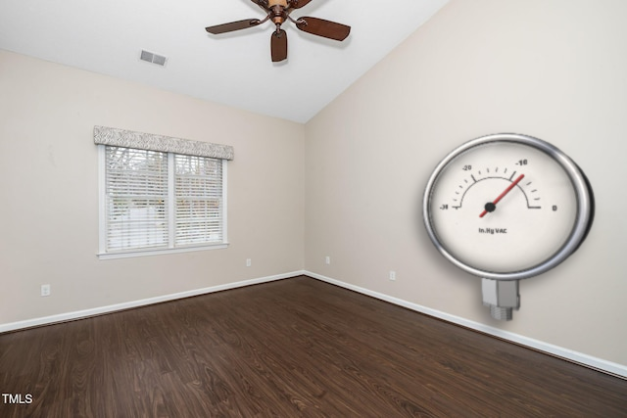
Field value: {"value": -8, "unit": "inHg"}
